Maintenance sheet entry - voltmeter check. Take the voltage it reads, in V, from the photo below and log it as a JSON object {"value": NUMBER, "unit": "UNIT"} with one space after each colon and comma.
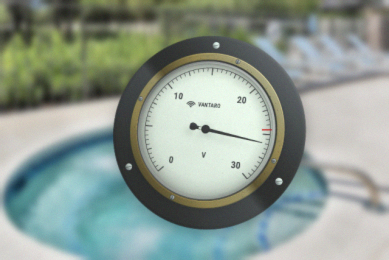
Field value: {"value": 26, "unit": "V"}
